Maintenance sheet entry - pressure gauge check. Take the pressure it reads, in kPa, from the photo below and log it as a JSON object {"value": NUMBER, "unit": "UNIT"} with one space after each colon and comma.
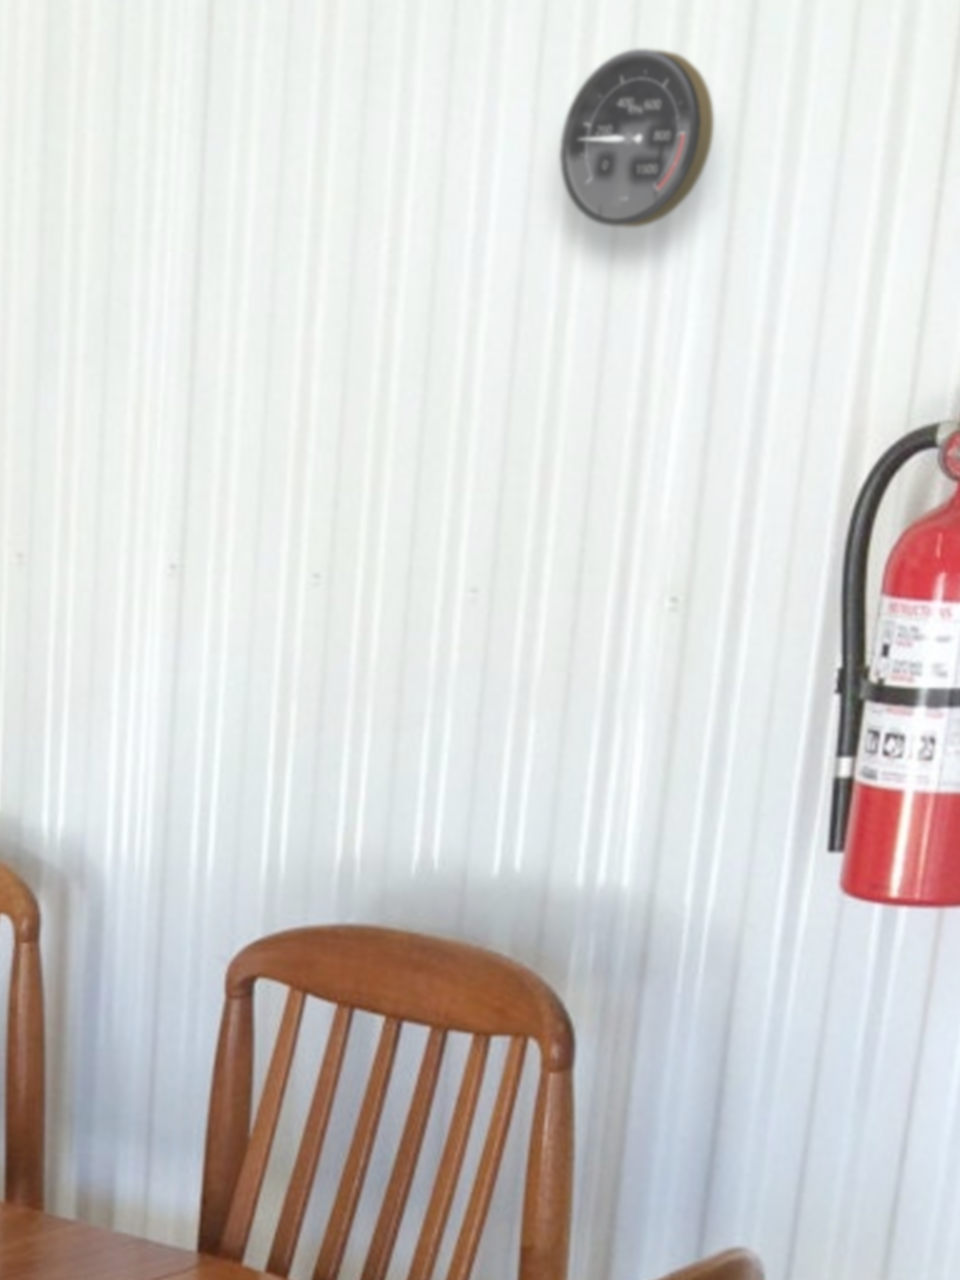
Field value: {"value": 150, "unit": "kPa"}
